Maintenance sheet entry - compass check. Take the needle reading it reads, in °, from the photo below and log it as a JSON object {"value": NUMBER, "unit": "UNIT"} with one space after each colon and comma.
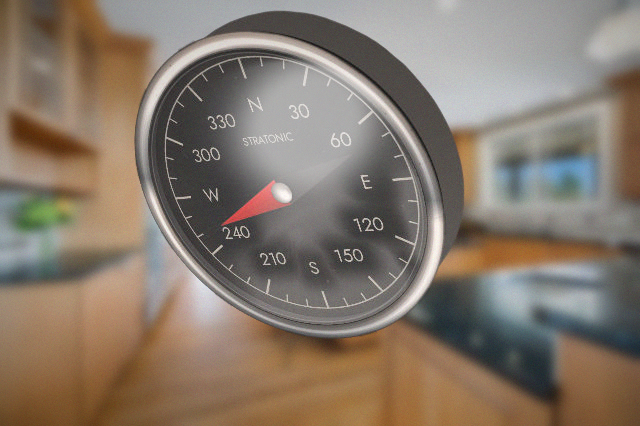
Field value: {"value": 250, "unit": "°"}
